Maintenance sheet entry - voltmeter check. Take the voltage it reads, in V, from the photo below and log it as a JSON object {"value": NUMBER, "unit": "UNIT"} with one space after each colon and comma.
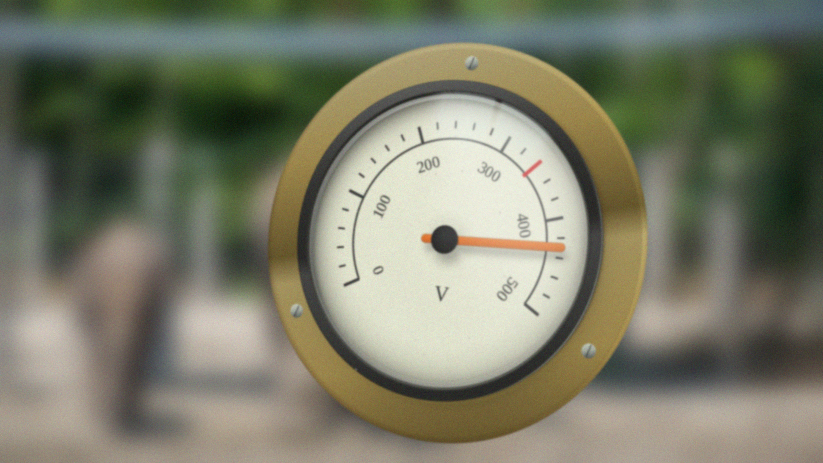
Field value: {"value": 430, "unit": "V"}
